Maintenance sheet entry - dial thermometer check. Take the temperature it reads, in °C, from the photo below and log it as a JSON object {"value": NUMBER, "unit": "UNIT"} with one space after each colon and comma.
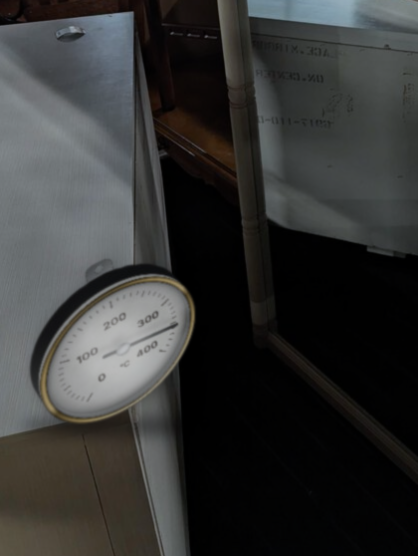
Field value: {"value": 350, "unit": "°C"}
